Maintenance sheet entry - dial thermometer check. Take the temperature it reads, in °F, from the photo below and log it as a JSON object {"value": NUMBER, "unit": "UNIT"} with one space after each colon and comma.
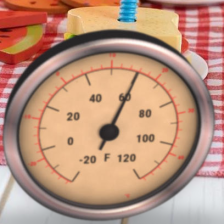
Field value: {"value": 60, "unit": "°F"}
